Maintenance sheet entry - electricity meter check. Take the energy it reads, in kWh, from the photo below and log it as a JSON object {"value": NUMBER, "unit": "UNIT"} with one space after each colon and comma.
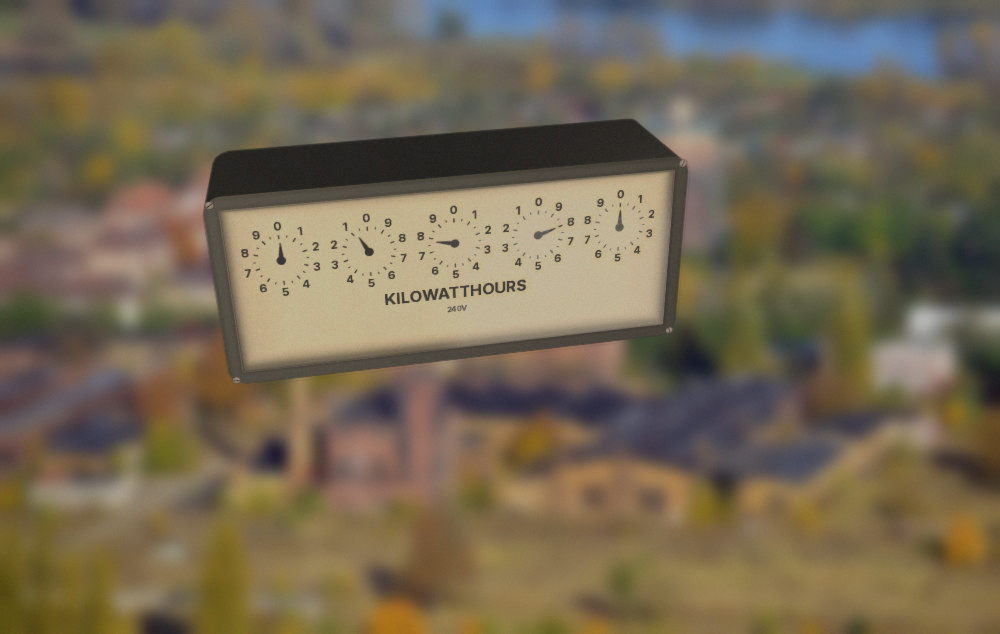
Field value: {"value": 780, "unit": "kWh"}
